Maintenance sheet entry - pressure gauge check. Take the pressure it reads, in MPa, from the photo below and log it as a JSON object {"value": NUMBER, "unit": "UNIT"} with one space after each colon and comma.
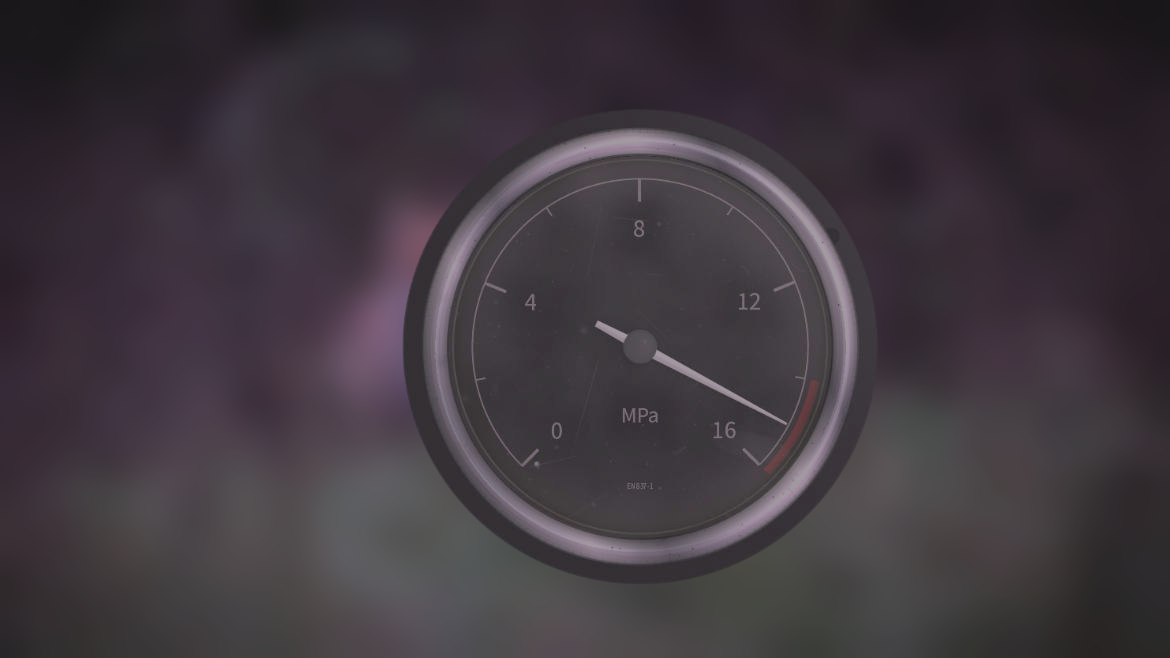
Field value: {"value": 15, "unit": "MPa"}
